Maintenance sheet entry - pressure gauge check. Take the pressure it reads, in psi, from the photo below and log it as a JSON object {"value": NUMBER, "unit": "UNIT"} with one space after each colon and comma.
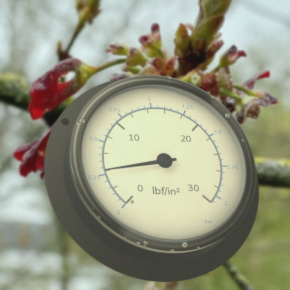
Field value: {"value": 4, "unit": "psi"}
